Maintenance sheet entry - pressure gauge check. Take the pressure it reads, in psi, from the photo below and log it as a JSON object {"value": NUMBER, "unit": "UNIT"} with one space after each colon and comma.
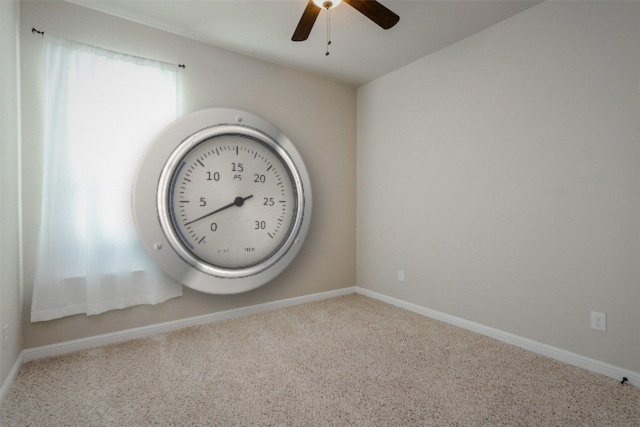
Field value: {"value": 2.5, "unit": "psi"}
